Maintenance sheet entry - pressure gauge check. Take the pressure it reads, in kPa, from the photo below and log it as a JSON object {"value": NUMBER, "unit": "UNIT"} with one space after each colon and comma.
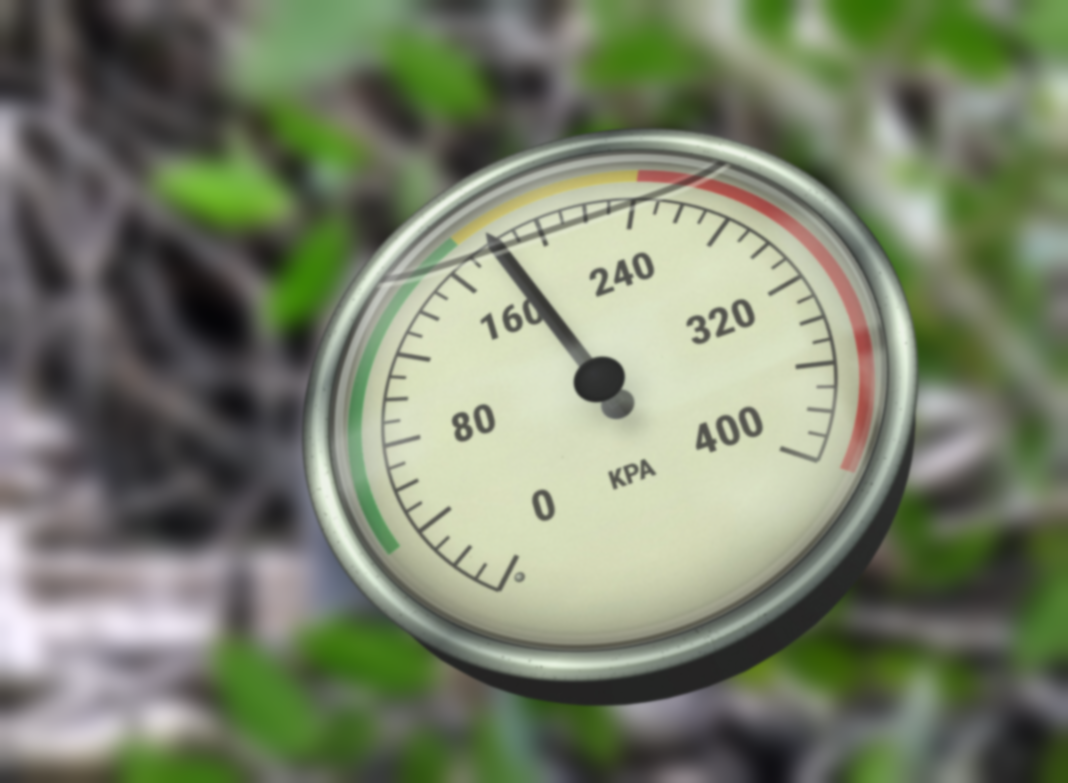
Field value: {"value": 180, "unit": "kPa"}
